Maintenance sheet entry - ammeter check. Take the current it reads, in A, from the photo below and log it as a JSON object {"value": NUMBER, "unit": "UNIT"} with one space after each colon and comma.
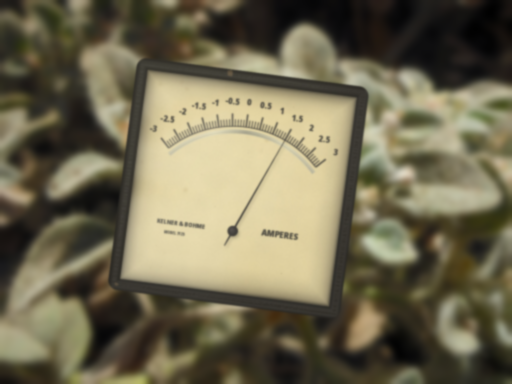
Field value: {"value": 1.5, "unit": "A"}
